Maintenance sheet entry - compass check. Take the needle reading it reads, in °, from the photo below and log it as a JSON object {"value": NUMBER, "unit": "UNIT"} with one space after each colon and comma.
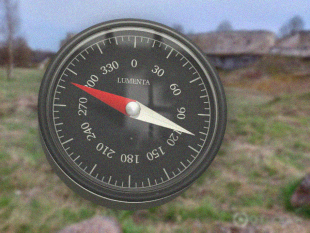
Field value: {"value": 290, "unit": "°"}
